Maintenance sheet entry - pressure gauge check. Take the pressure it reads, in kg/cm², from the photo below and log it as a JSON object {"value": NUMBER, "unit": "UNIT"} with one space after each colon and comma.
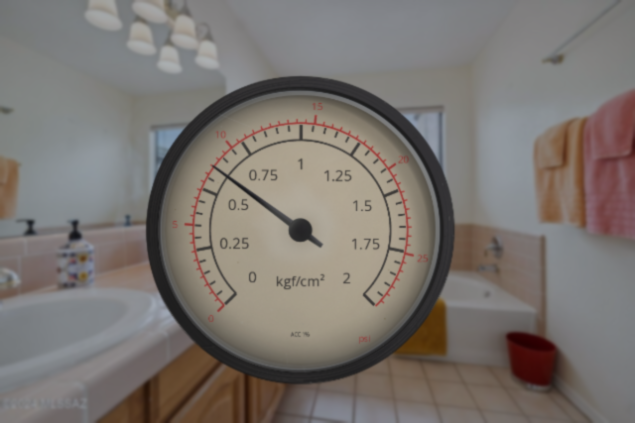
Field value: {"value": 0.6, "unit": "kg/cm²"}
